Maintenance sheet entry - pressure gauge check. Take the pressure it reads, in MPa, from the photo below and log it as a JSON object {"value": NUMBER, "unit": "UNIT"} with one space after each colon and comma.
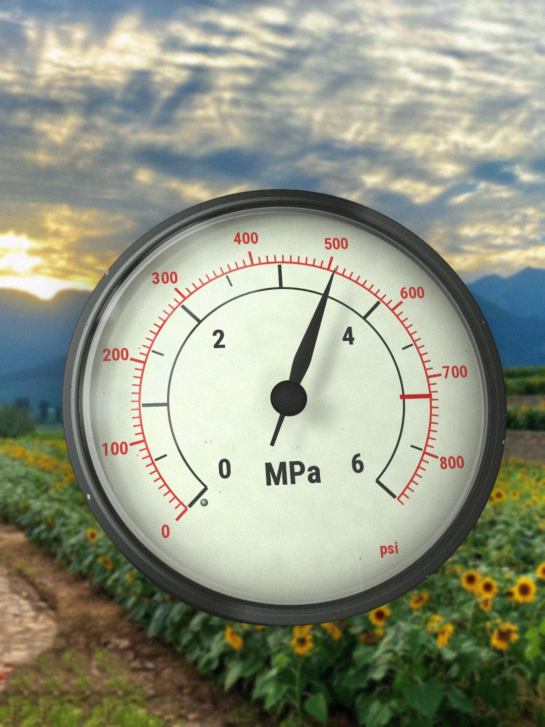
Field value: {"value": 3.5, "unit": "MPa"}
